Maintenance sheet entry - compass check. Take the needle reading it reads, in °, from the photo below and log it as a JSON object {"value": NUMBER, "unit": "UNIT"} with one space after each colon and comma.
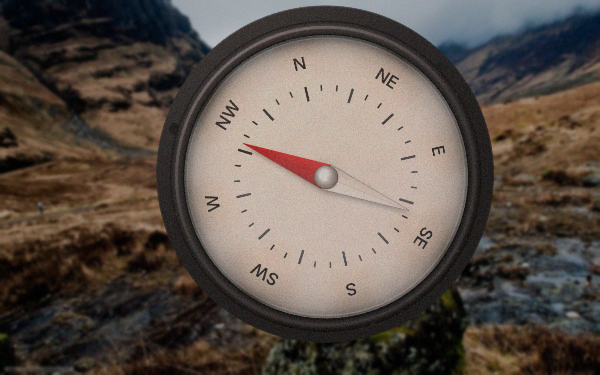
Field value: {"value": 305, "unit": "°"}
